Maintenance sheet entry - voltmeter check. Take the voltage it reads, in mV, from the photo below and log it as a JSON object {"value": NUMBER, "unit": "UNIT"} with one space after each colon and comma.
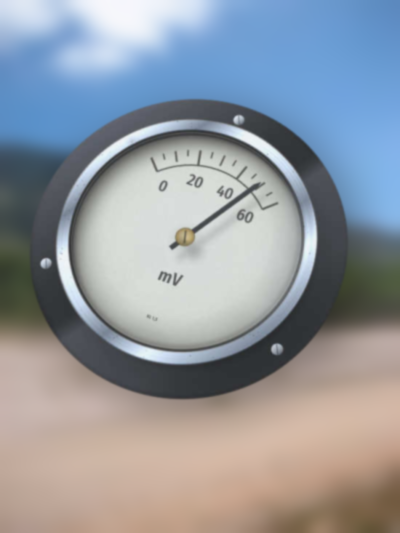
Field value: {"value": 50, "unit": "mV"}
